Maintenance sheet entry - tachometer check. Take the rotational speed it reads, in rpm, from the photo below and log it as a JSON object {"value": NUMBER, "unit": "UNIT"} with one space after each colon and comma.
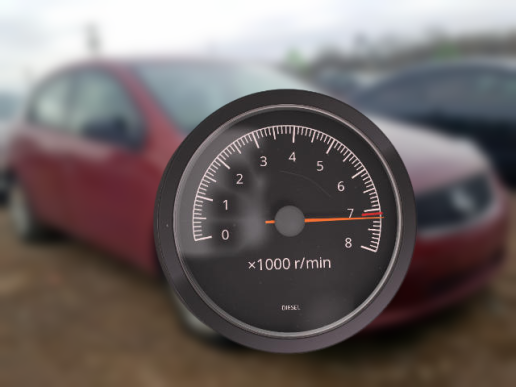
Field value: {"value": 7200, "unit": "rpm"}
